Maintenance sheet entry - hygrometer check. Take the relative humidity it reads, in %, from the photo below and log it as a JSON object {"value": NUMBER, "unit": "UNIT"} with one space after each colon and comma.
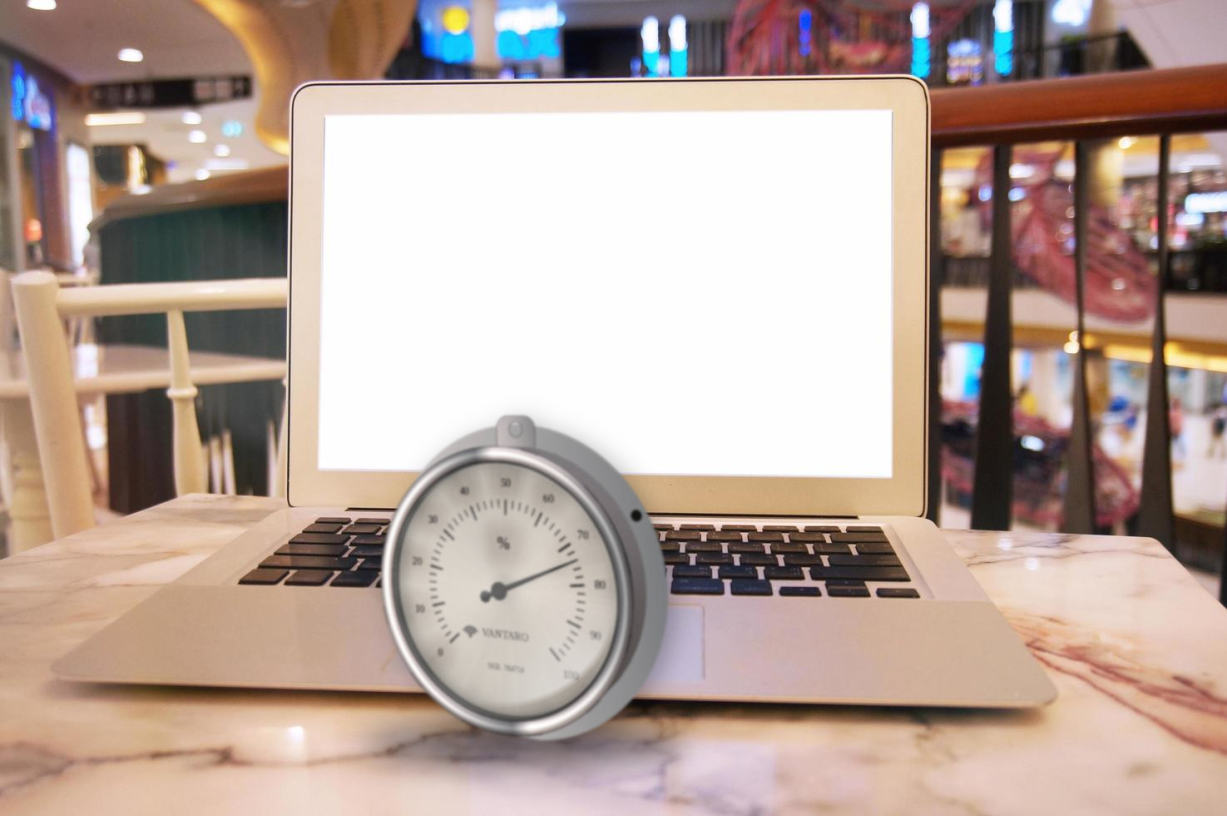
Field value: {"value": 74, "unit": "%"}
